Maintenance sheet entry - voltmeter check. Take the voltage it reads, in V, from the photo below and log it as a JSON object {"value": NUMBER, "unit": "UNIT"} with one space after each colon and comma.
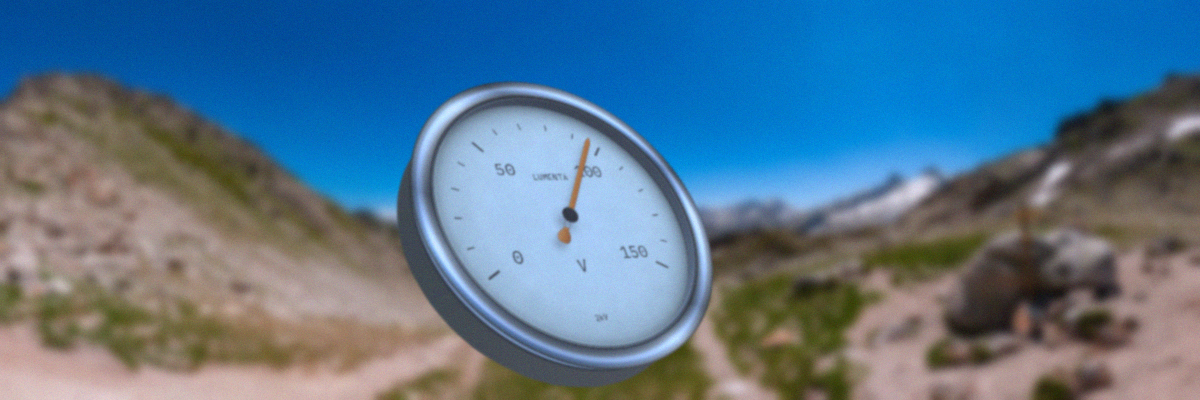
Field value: {"value": 95, "unit": "V"}
